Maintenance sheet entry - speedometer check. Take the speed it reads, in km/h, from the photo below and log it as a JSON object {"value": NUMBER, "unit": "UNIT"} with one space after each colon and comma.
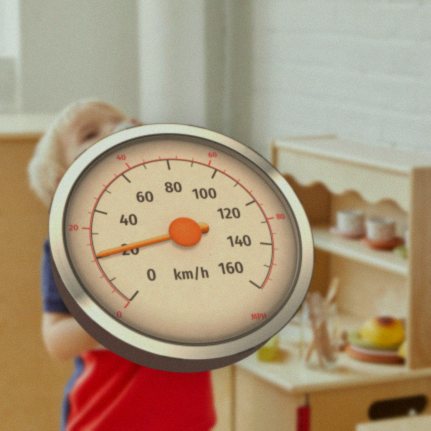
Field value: {"value": 20, "unit": "km/h"}
